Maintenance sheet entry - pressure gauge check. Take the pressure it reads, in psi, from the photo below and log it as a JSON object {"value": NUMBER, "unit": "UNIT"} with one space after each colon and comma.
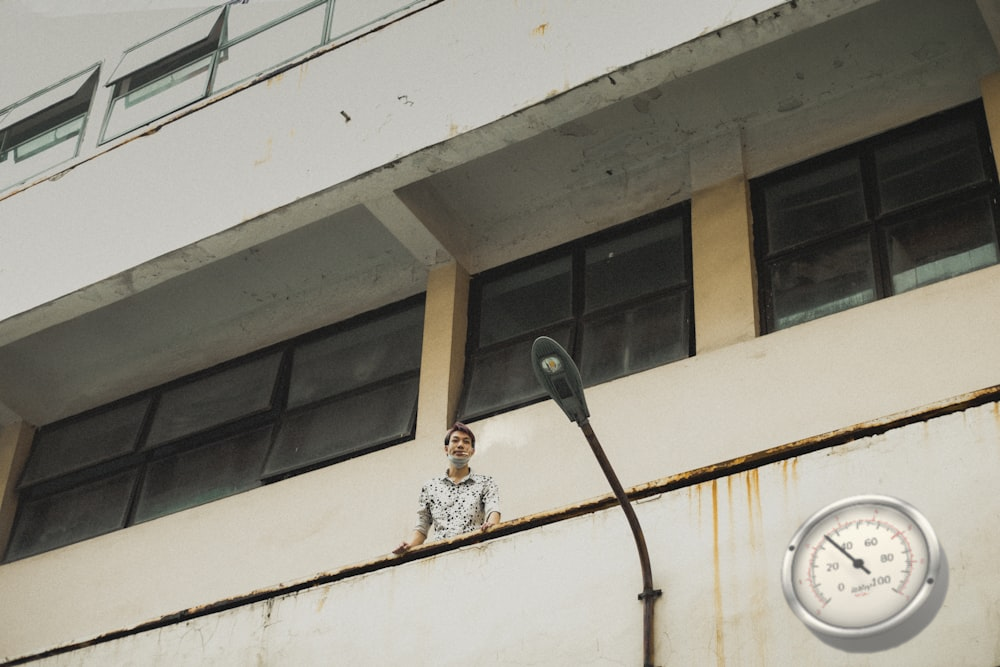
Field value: {"value": 35, "unit": "psi"}
